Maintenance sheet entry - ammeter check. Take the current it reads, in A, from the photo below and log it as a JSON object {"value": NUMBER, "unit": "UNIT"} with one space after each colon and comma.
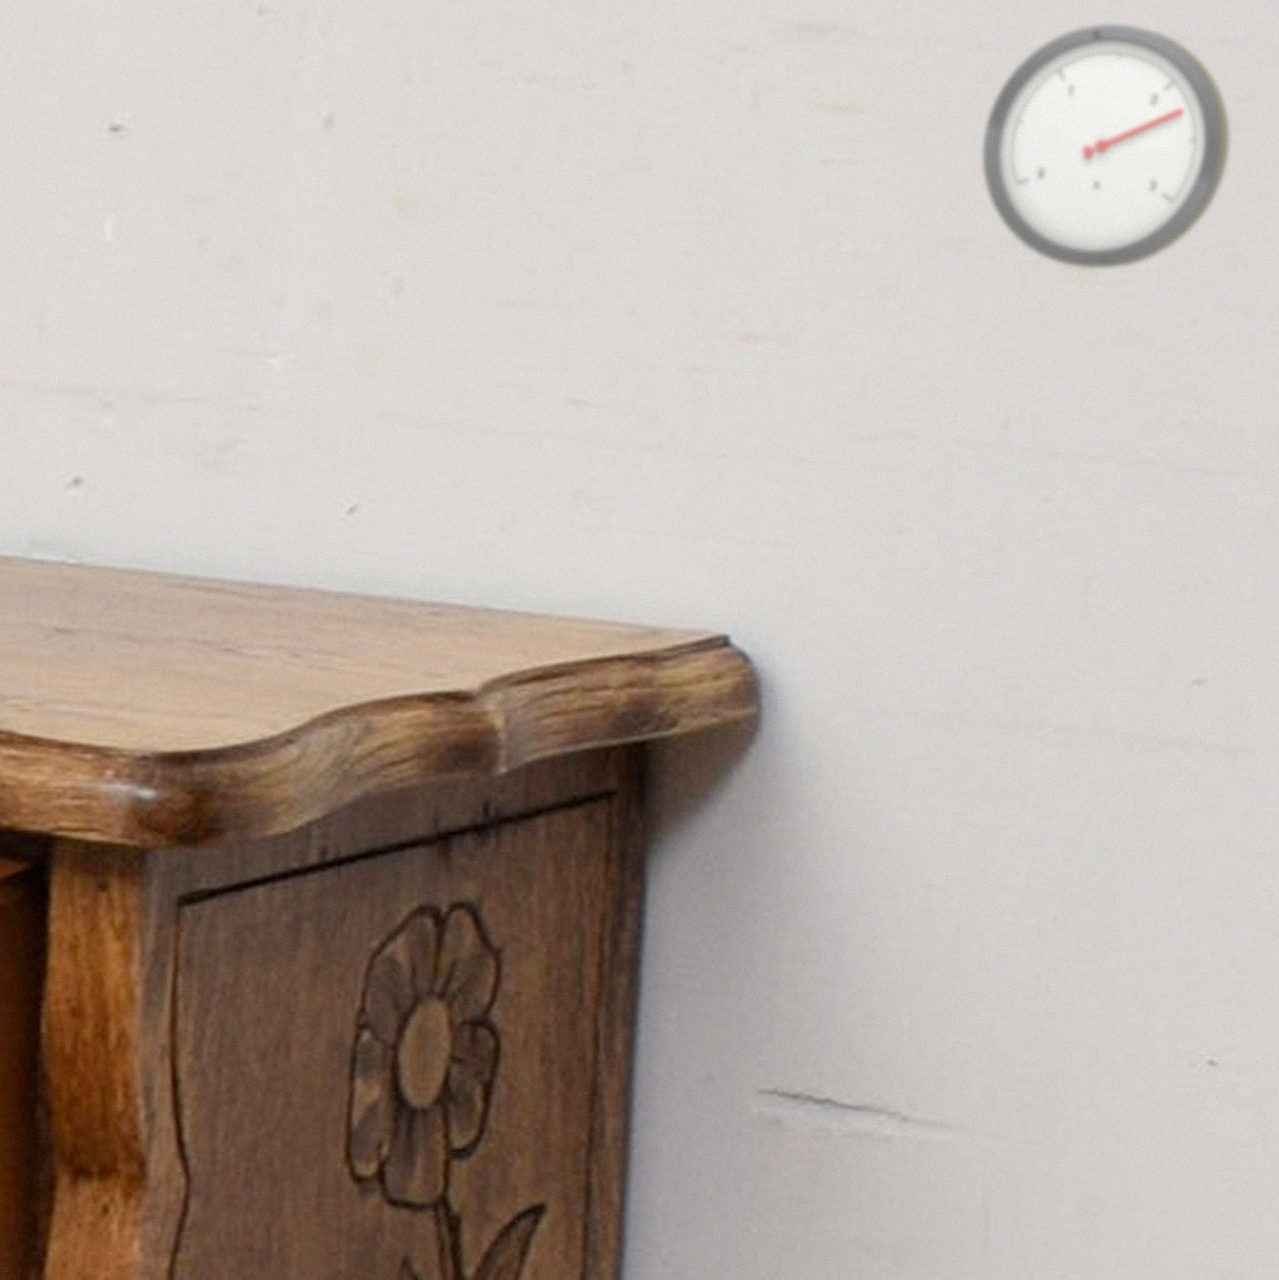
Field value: {"value": 2.25, "unit": "A"}
